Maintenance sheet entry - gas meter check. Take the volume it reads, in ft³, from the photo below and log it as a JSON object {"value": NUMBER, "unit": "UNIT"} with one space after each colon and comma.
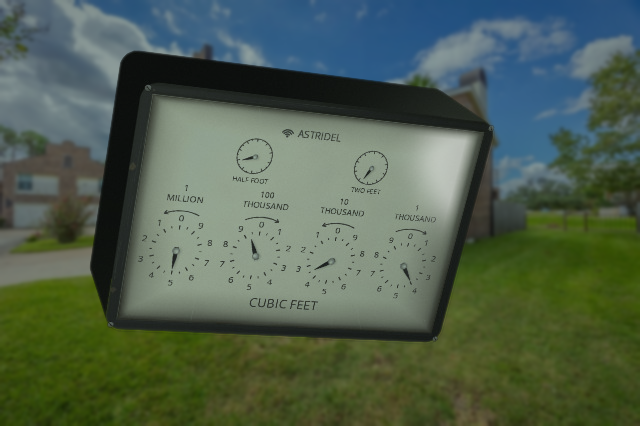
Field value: {"value": 493400, "unit": "ft³"}
